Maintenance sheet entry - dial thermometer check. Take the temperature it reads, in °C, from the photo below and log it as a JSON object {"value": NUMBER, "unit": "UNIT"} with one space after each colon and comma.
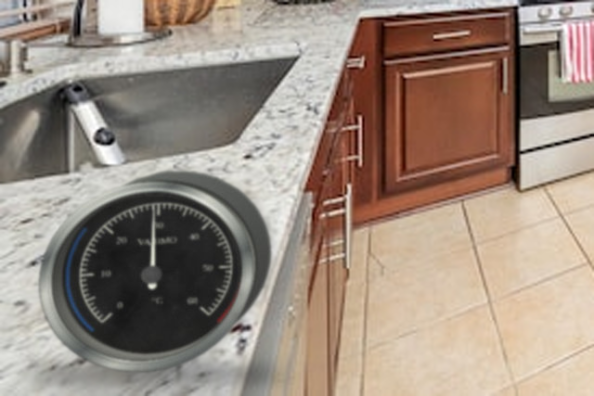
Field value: {"value": 30, "unit": "°C"}
